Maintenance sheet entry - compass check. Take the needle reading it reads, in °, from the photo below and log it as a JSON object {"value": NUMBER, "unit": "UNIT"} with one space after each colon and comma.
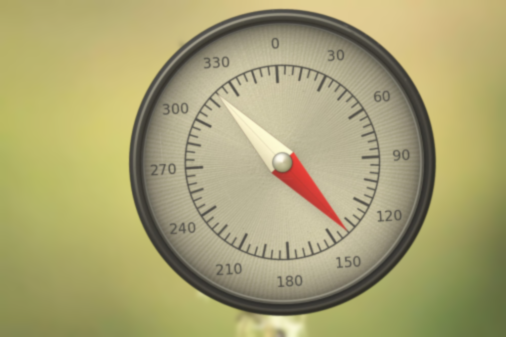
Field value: {"value": 140, "unit": "°"}
